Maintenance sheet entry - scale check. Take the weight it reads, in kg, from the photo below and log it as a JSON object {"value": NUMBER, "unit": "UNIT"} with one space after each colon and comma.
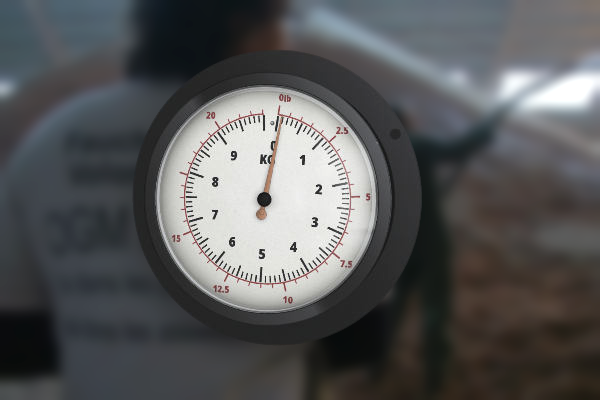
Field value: {"value": 0.1, "unit": "kg"}
